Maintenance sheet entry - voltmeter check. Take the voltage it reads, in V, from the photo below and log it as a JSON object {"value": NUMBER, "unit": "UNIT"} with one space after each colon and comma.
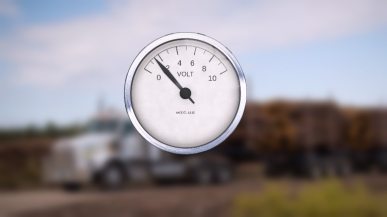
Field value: {"value": 1.5, "unit": "V"}
